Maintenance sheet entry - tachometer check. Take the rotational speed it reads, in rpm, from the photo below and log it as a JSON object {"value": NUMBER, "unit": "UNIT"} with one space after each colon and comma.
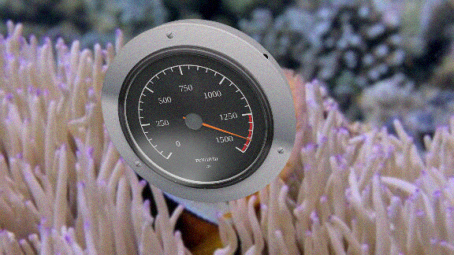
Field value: {"value": 1400, "unit": "rpm"}
